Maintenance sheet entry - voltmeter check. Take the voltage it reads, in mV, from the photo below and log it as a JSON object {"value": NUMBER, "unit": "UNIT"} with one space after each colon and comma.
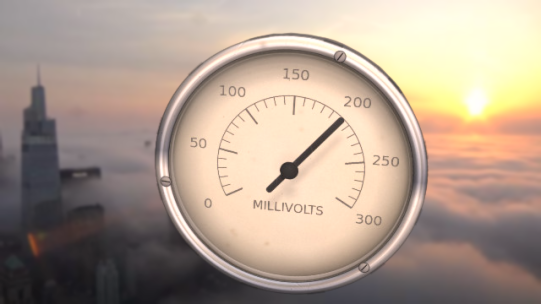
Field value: {"value": 200, "unit": "mV"}
